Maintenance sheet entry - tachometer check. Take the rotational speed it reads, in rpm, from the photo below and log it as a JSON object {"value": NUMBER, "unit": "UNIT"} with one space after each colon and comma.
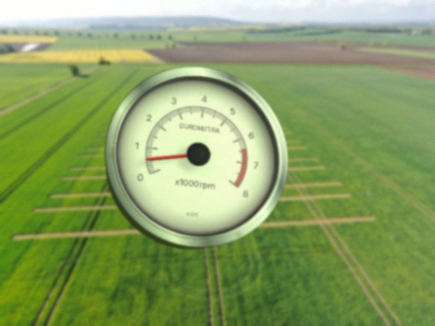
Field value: {"value": 500, "unit": "rpm"}
